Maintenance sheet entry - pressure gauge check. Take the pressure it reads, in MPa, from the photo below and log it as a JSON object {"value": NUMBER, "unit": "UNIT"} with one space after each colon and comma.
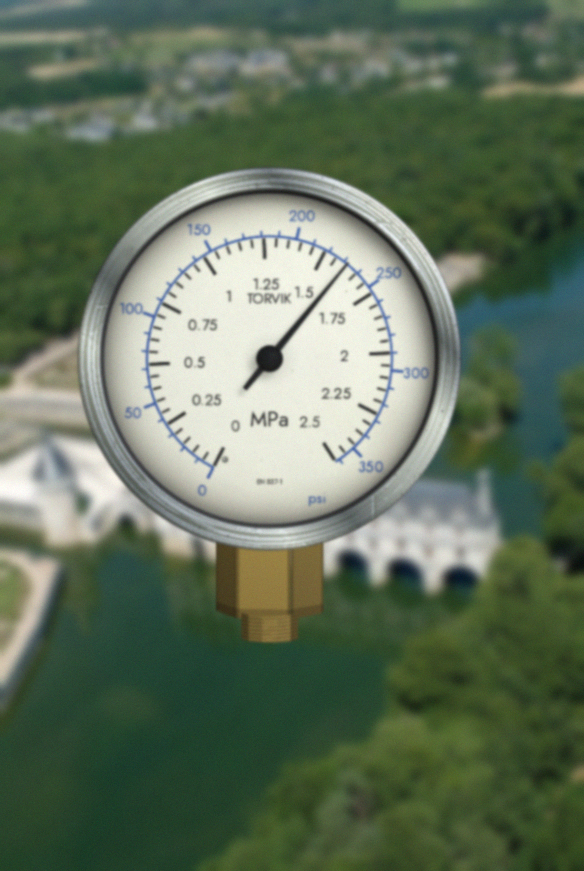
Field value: {"value": 1.6, "unit": "MPa"}
